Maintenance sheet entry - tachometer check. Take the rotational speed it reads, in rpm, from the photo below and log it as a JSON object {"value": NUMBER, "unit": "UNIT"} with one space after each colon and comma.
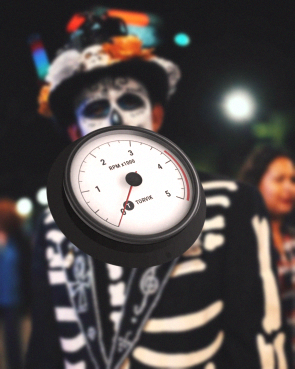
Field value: {"value": 0, "unit": "rpm"}
